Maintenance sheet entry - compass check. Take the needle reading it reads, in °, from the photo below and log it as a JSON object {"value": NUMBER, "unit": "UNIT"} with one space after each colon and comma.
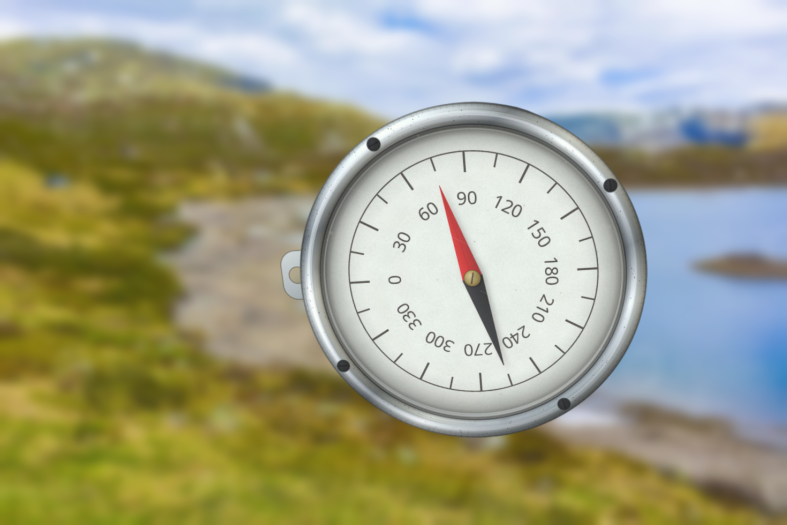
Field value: {"value": 75, "unit": "°"}
